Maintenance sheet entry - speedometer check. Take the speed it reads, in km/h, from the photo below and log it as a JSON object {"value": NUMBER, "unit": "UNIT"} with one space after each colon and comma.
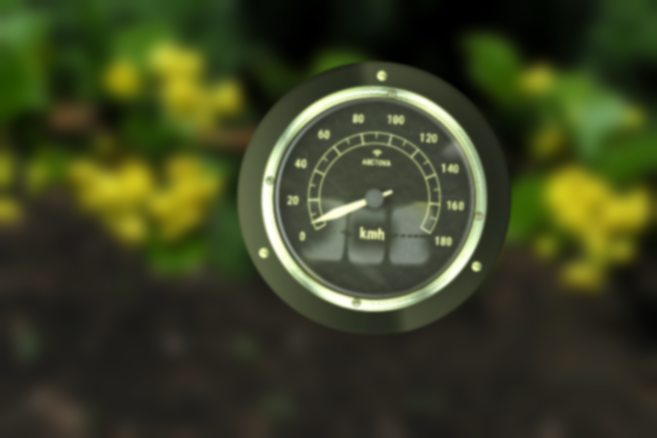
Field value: {"value": 5, "unit": "km/h"}
